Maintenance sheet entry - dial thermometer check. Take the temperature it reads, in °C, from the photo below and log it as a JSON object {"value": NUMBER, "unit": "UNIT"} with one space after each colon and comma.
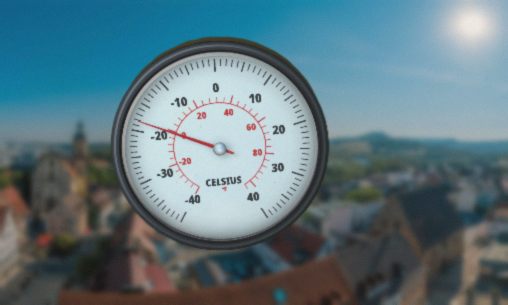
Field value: {"value": -18, "unit": "°C"}
